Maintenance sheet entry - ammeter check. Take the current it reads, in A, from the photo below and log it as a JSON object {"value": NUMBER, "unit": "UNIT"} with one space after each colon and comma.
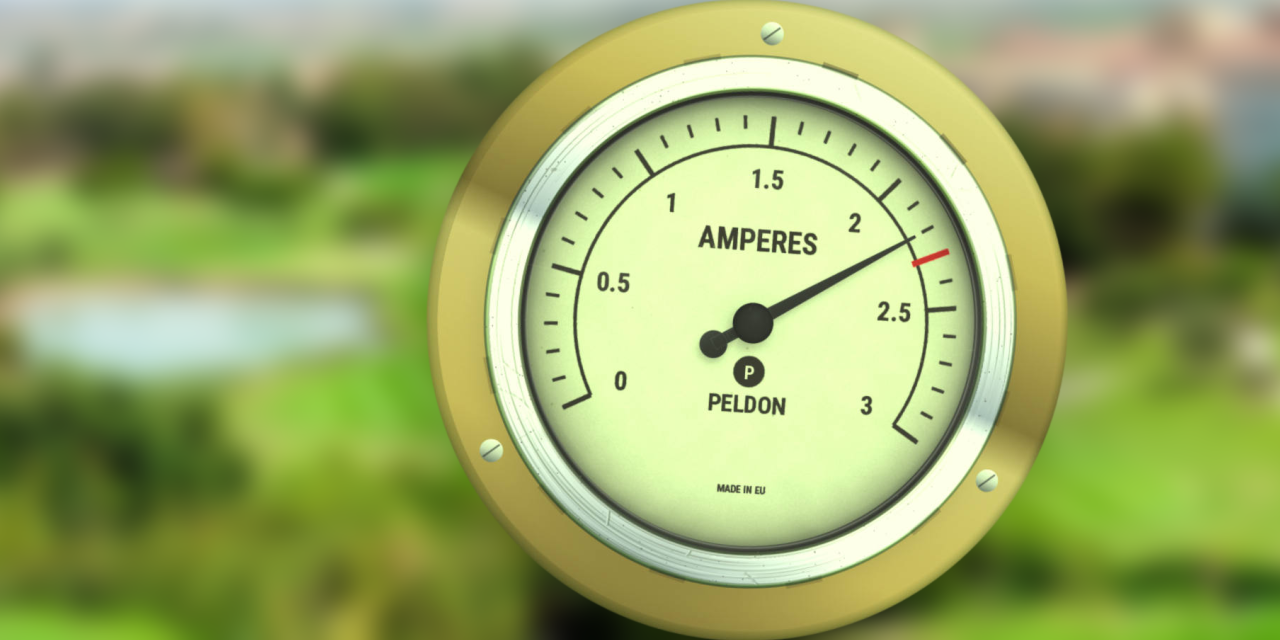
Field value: {"value": 2.2, "unit": "A"}
